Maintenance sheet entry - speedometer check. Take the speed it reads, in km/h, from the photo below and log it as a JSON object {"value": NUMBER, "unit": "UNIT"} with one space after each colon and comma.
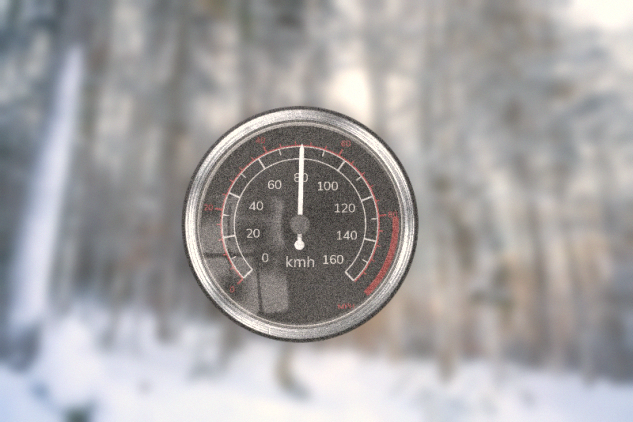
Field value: {"value": 80, "unit": "km/h"}
